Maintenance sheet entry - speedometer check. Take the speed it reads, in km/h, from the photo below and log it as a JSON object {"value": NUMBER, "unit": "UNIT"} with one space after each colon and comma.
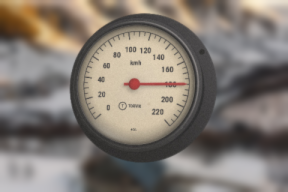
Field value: {"value": 180, "unit": "km/h"}
